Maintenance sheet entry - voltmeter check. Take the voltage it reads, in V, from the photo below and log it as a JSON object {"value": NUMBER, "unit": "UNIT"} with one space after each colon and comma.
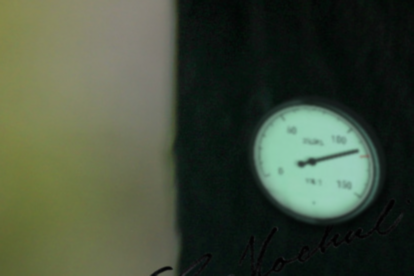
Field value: {"value": 115, "unit": "V"}
